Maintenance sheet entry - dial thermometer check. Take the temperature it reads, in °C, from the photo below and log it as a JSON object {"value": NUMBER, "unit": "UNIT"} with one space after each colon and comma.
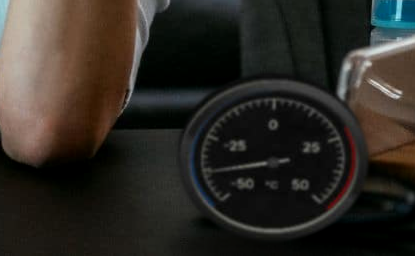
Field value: {"value": -37.5, "unit": "°C"}
